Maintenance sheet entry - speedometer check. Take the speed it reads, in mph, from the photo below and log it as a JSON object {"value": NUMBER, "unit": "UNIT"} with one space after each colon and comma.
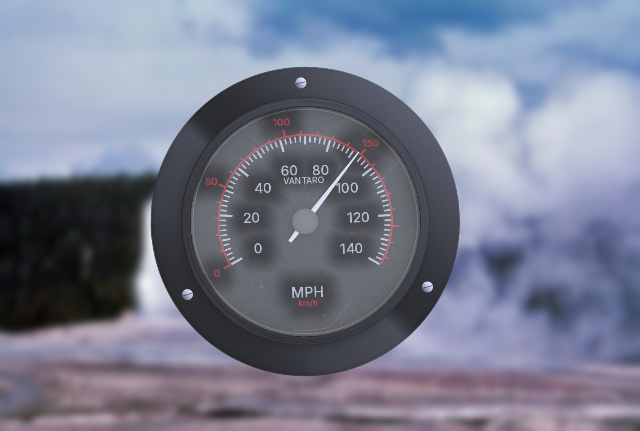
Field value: {"value": 92, "unit": "mph"}
